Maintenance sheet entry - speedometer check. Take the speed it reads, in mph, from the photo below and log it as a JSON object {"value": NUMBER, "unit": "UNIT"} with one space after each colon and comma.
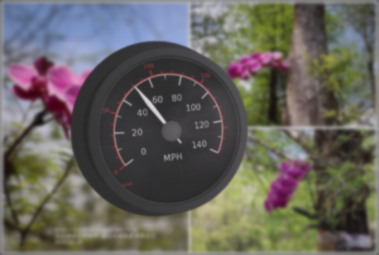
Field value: {"value": 50, "unit": "mph"}
